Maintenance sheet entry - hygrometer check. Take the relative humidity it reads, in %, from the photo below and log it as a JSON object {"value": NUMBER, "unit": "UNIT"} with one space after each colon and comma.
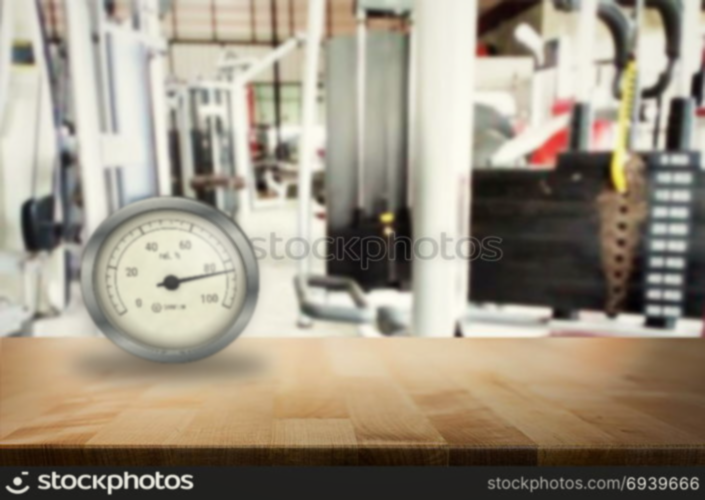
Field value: {"value": 84, "unit": "%"}
